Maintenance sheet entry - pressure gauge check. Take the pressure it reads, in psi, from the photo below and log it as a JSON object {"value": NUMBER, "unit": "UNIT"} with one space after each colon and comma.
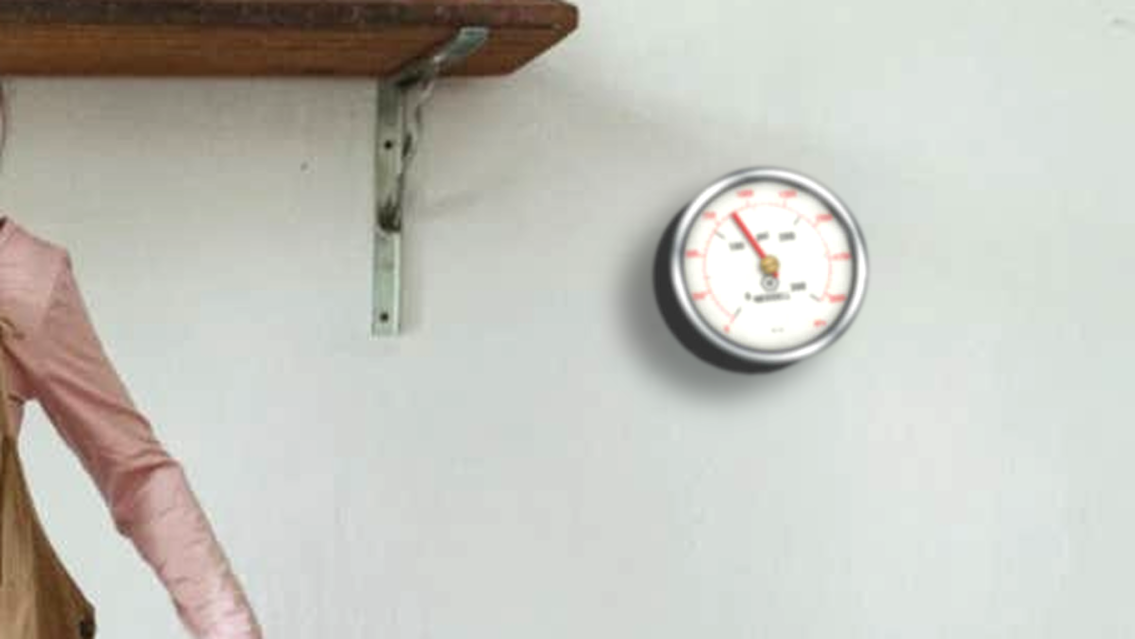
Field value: {"value": 125, "unit": "psi"}
